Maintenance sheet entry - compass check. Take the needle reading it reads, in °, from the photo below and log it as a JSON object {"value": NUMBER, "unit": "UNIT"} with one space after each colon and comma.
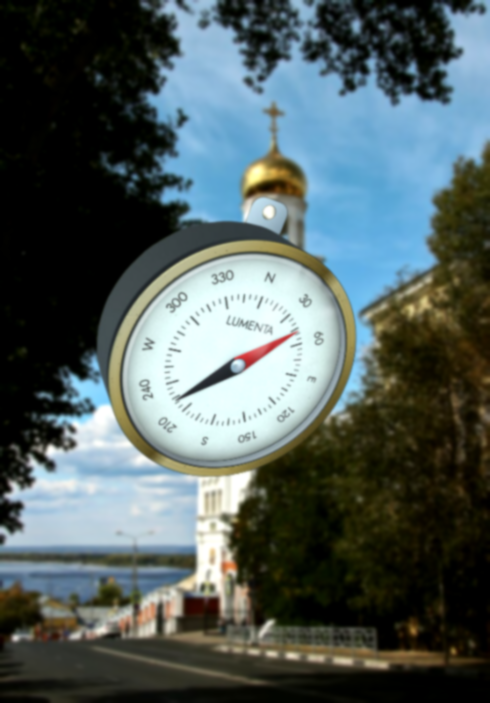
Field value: {"value": 45, "unit": "°"}
